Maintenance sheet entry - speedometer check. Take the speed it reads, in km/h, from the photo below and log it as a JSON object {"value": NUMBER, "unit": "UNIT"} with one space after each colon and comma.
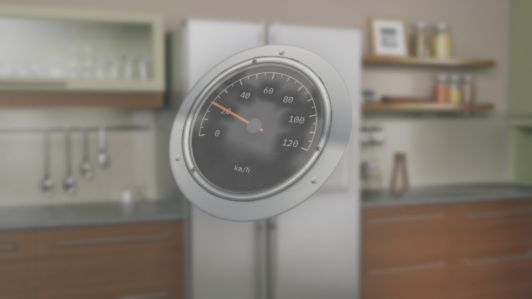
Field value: {"value": 20, "unit": "km/h"}
